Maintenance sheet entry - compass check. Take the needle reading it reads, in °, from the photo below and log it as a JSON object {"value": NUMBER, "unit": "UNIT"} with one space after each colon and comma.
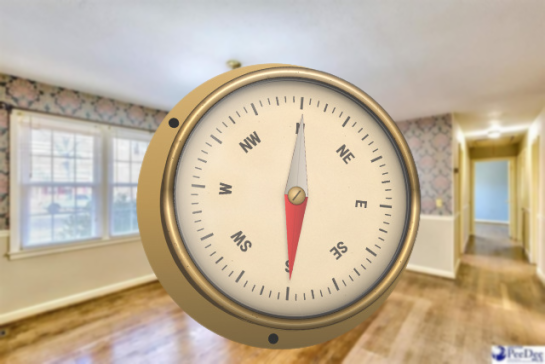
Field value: {"value": 180, "unit": "°"}
